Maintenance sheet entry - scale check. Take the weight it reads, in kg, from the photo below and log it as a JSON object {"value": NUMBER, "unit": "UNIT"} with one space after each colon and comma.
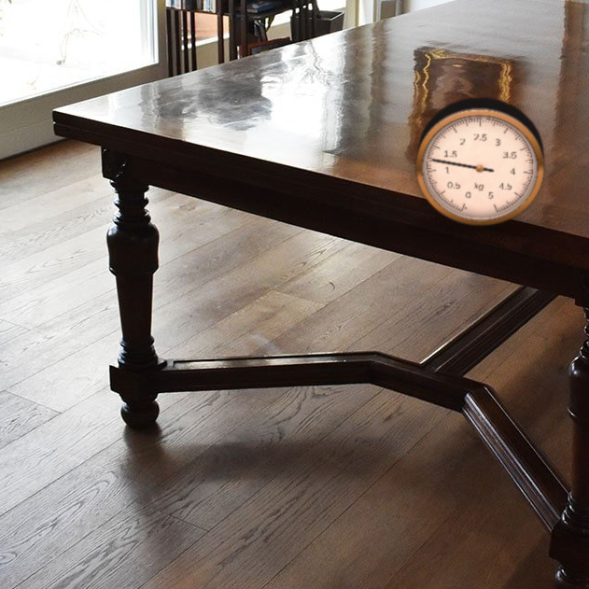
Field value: {"value": 1.25, "unit": "kg"}
